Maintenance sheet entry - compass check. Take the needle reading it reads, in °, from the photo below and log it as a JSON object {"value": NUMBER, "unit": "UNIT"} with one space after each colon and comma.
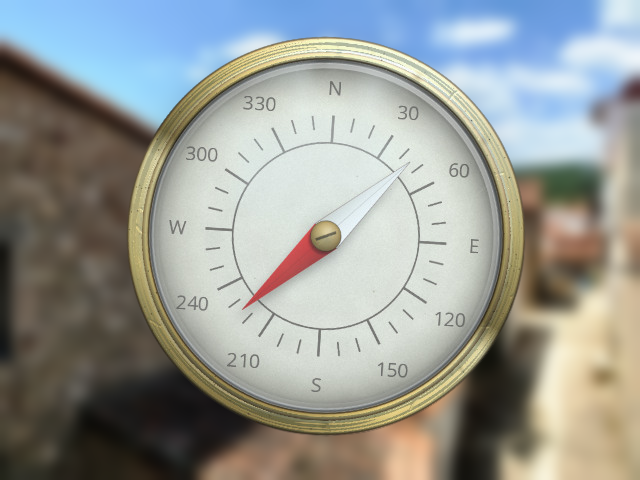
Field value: {"value": 225, "unit": "°"}
